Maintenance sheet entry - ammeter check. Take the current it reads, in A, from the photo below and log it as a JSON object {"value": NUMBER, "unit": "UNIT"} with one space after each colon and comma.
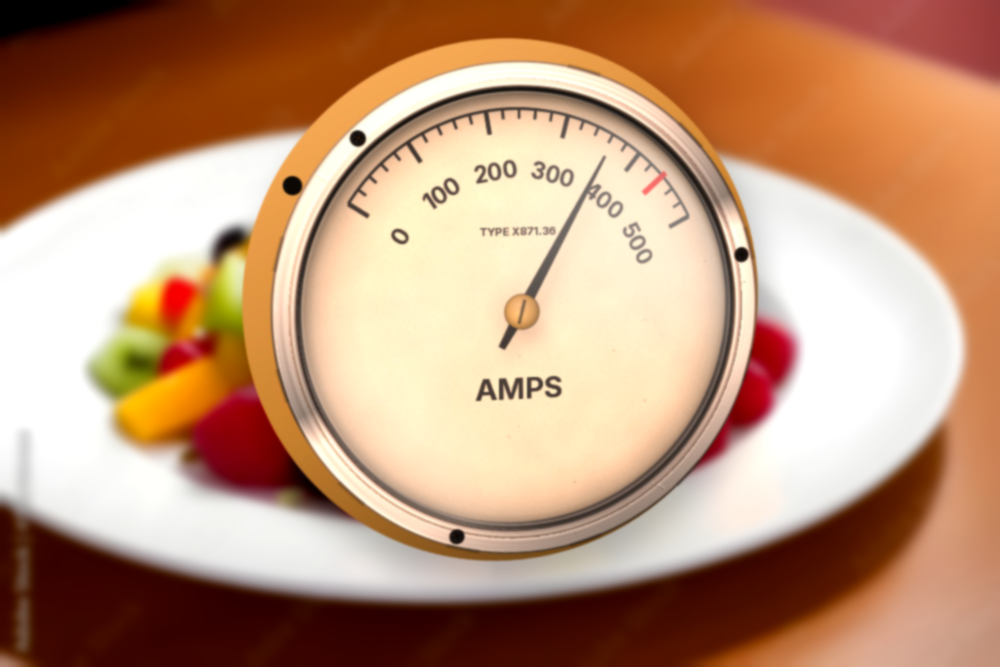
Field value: {"value": 360, "unit": "A"}
